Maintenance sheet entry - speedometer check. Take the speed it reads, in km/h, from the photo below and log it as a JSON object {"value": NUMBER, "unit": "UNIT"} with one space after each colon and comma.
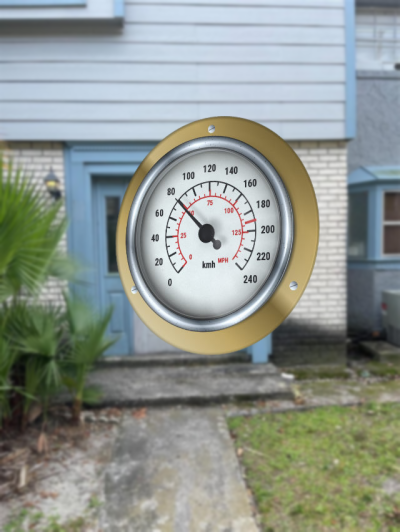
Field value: {"value": 80, "unit": "km/h"}
